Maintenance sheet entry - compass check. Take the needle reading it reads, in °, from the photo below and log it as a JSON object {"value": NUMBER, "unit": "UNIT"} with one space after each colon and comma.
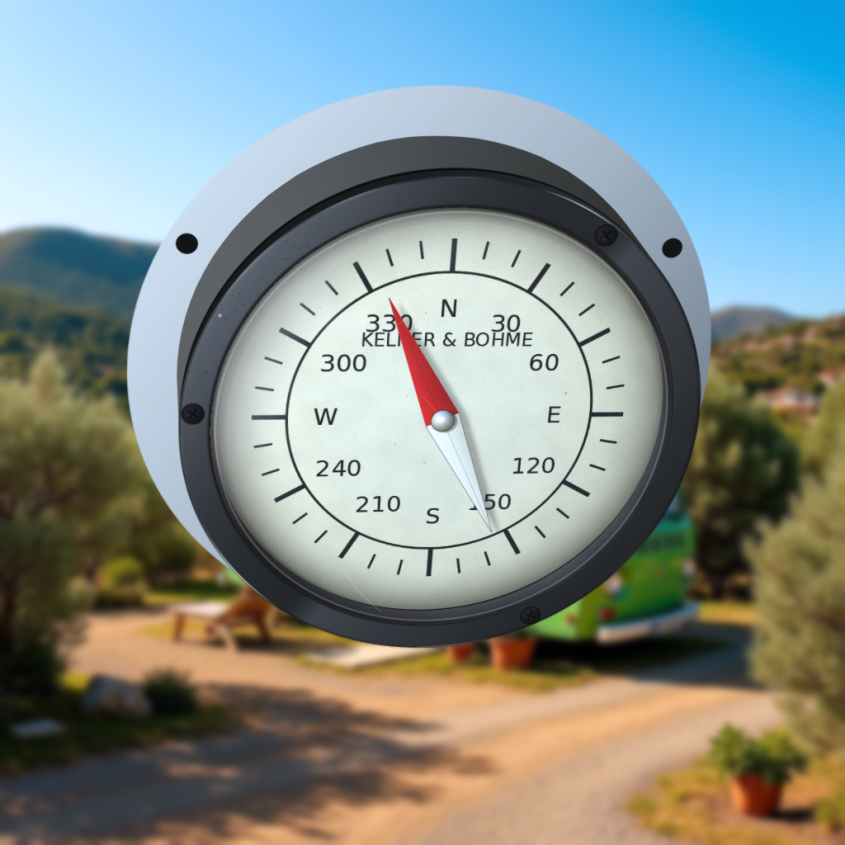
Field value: {"value": 335, "unit": "°"}
